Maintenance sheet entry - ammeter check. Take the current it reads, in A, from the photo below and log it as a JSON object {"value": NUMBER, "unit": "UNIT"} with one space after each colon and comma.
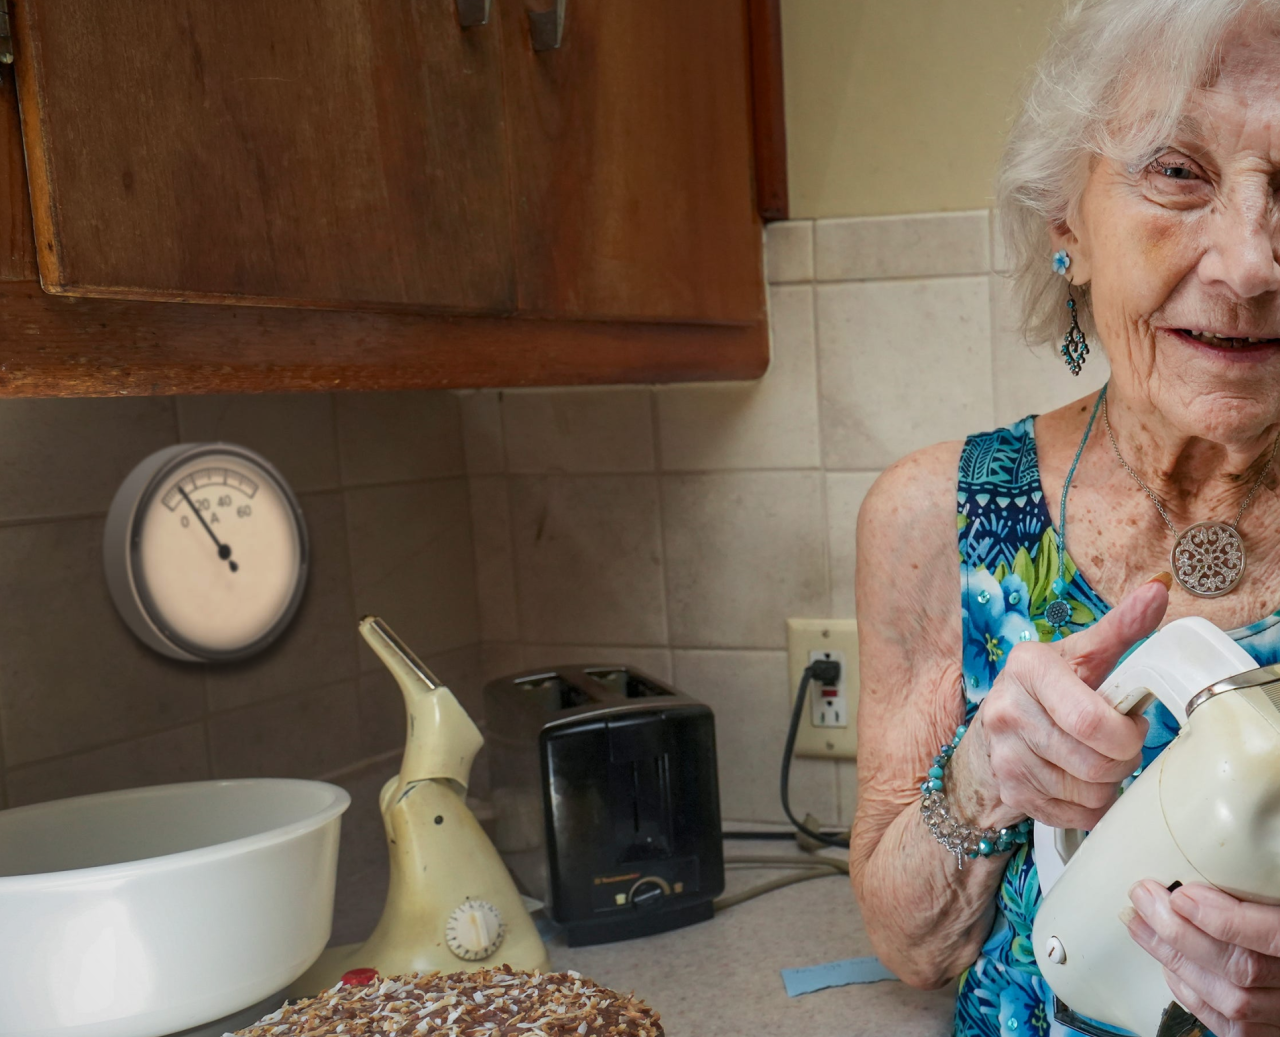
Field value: {"value": 10, "unit": "A"}
